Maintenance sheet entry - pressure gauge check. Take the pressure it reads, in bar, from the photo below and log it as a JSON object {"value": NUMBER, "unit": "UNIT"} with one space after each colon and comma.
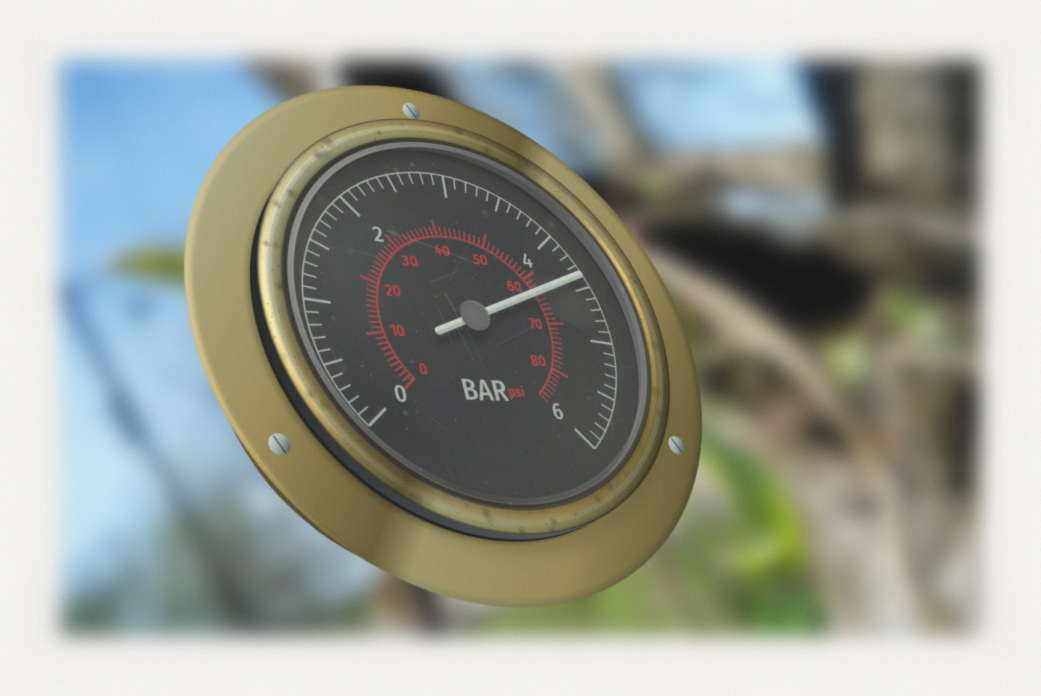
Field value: {"value": 4.4, "unit": "bar"}
